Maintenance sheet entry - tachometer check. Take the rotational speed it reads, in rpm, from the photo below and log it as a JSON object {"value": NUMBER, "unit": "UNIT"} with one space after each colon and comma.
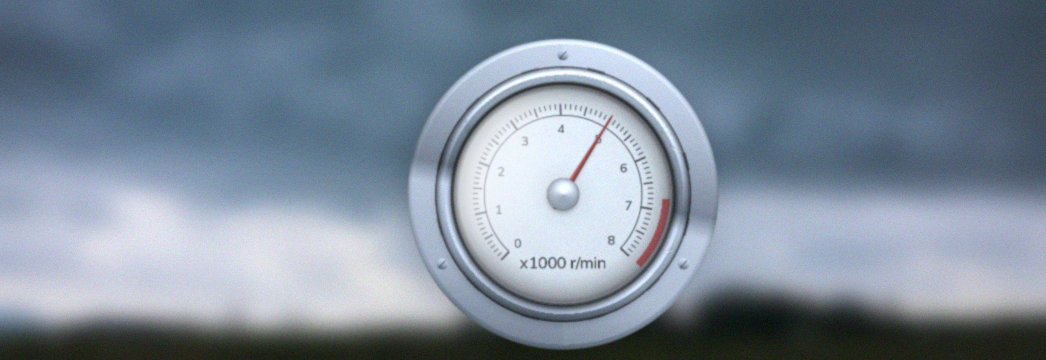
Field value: {"value": 5000, "unit": "rpm"}
